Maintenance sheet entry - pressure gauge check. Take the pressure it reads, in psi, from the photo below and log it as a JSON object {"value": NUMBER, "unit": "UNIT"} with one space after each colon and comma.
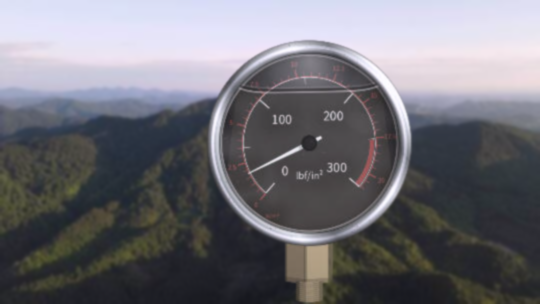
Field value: {"value": 25, "unit": "psi"}
